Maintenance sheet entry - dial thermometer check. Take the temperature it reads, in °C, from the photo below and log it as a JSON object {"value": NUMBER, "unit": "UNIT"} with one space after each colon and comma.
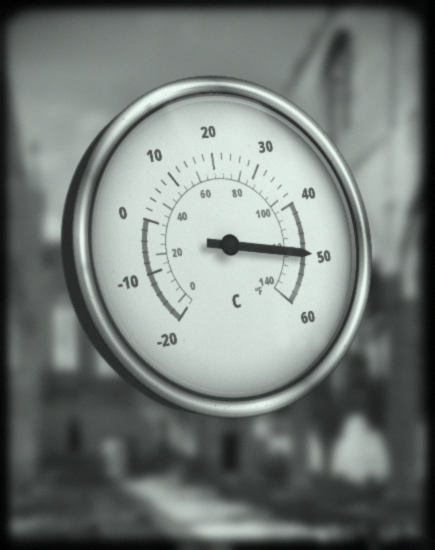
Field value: {"value": 50, "unit": "°C"}
